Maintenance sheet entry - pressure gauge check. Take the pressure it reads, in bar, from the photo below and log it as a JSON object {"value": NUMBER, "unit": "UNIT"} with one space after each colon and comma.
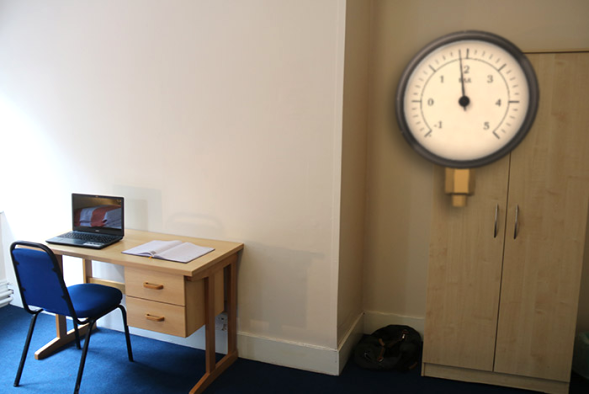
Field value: {"value": 1.8, "unit": "bar"}
